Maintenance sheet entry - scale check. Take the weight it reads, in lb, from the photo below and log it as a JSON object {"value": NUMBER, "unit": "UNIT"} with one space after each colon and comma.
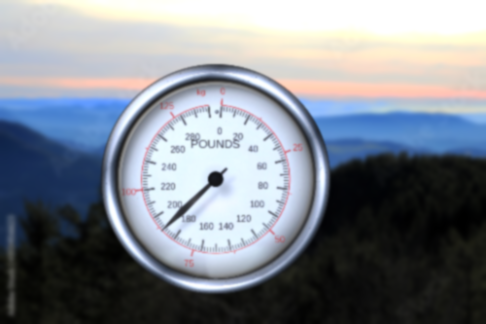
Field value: {"value": 190, "unit": "lb"}
